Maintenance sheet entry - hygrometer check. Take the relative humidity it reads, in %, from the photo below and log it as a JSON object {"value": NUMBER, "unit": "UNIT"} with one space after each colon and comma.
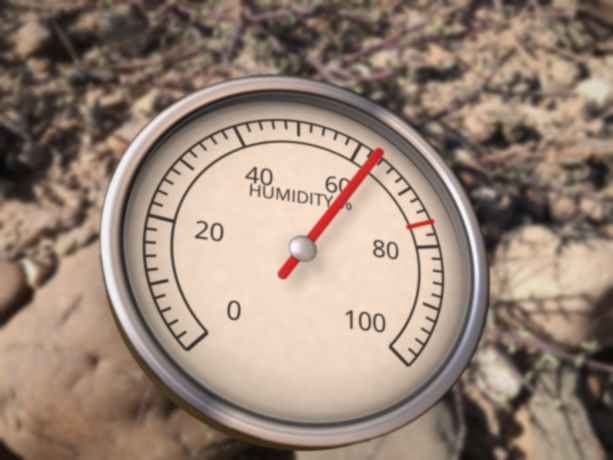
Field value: {"value": 63, "unit": "%"}
